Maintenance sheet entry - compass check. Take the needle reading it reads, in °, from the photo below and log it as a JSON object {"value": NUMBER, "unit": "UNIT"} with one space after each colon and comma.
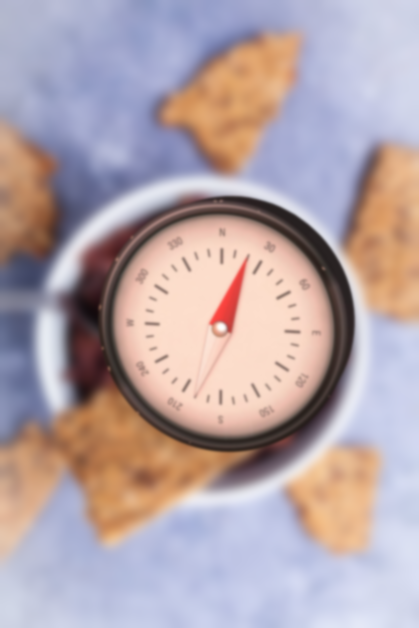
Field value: {"value": 20, "unit": "°"}
